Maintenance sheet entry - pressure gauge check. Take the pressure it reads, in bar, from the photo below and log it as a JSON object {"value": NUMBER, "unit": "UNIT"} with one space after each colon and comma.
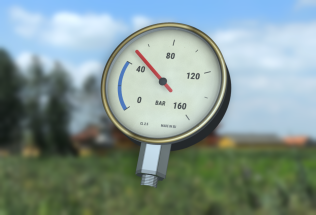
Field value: {"value": 50, "unit": "bar"}
